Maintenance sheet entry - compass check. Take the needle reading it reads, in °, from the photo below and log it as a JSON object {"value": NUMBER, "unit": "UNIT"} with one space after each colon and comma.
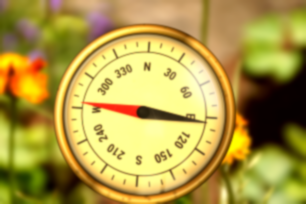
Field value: {"value": 275, "unit": "°"}
